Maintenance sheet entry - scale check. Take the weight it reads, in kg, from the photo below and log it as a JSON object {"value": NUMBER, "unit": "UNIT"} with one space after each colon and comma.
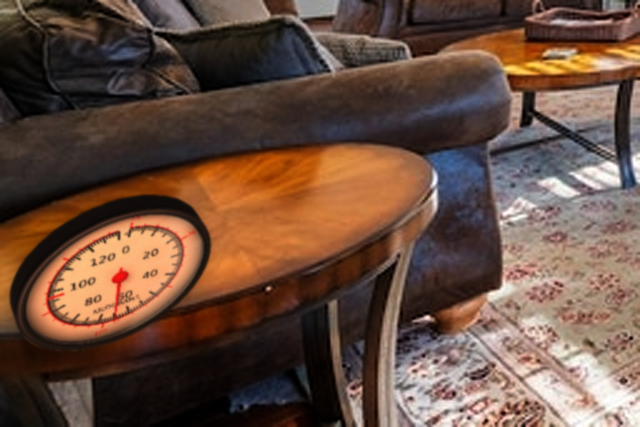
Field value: {"value": 65, "unit": "kg"}
